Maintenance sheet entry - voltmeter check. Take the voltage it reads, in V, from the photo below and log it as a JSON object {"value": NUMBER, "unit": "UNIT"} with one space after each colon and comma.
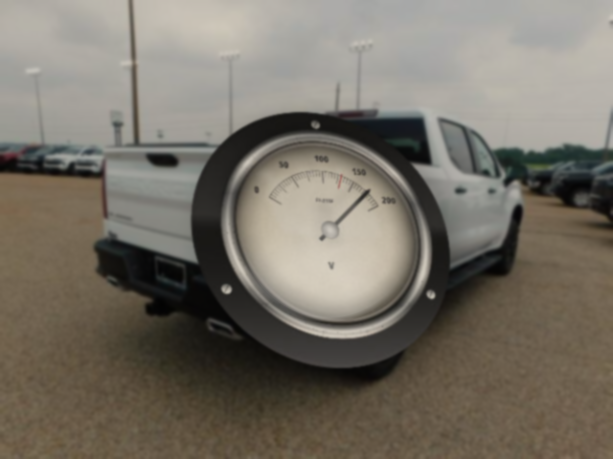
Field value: {"value": 175, "unit": "V"}
